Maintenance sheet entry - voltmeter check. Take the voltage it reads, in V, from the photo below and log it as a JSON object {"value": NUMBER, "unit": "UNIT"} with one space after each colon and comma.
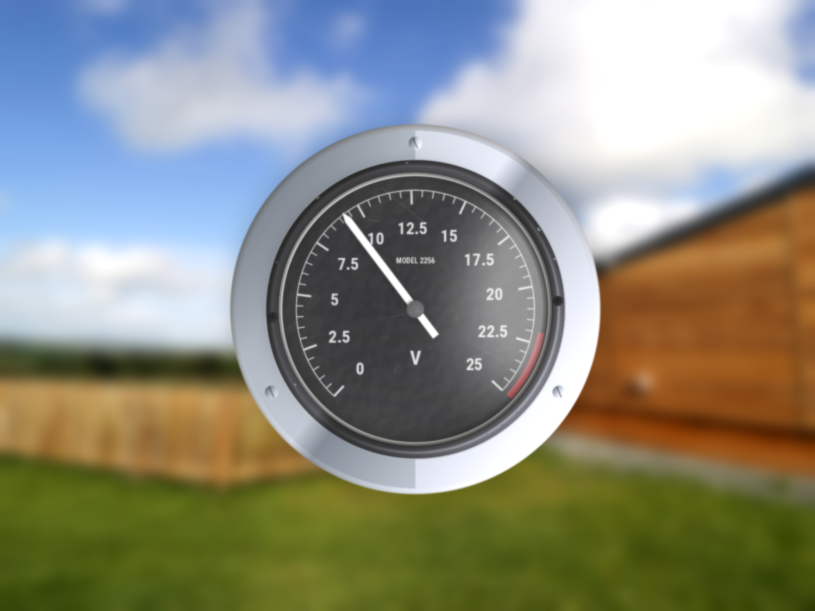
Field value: {"value": 9.25, "unit": "V"}
